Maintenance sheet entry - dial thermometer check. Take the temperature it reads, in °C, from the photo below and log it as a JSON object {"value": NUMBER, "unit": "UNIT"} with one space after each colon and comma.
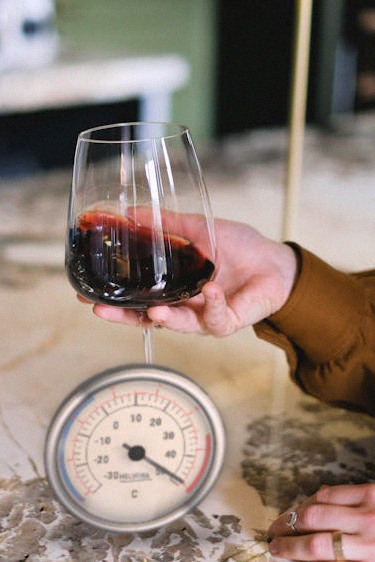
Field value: {"value": 48, "unit": "°C"}
